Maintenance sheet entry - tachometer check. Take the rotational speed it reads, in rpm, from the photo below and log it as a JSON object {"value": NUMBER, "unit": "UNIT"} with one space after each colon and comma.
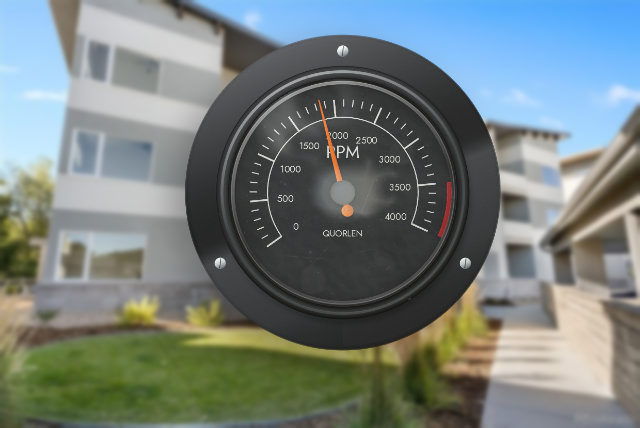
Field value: {"value": 1850, "unit": "rpm"}
